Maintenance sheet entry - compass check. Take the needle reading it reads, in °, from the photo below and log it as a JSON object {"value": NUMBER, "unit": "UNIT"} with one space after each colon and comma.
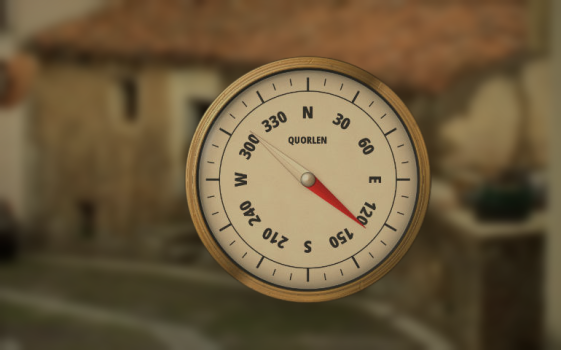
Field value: {"value": 130, "unit": "°"}
